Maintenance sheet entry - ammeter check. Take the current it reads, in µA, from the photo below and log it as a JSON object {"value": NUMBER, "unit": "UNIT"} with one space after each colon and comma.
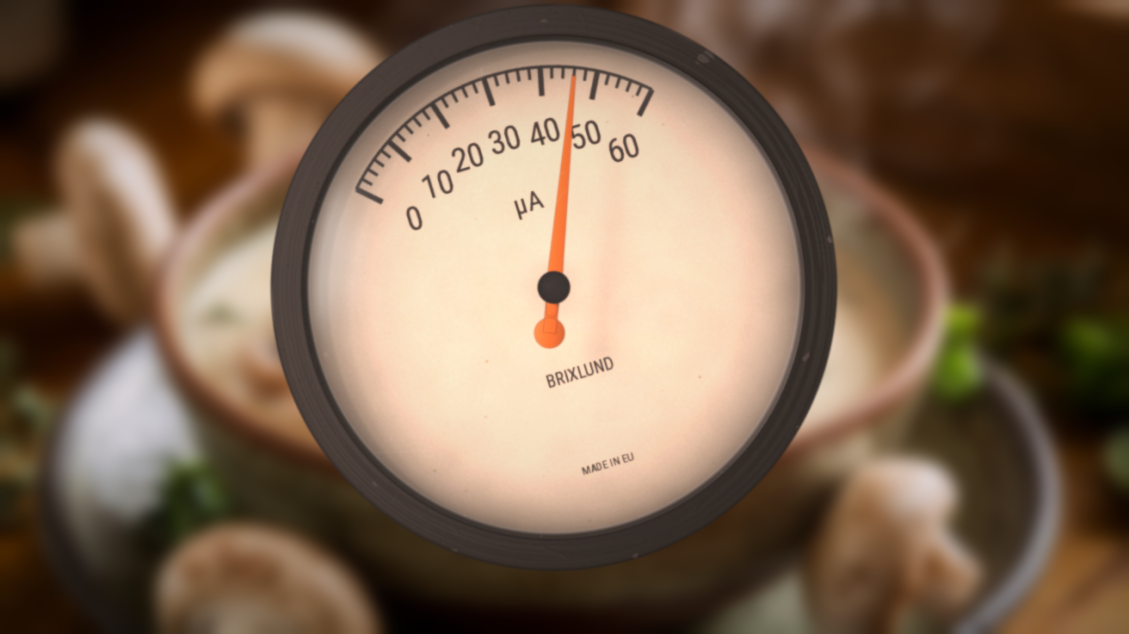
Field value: {"value": 46, "unit": "µA"}
